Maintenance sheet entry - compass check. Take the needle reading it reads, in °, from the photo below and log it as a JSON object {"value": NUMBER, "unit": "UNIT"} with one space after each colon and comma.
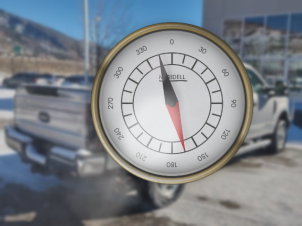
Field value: {"value": 165, "unit": "°"}
